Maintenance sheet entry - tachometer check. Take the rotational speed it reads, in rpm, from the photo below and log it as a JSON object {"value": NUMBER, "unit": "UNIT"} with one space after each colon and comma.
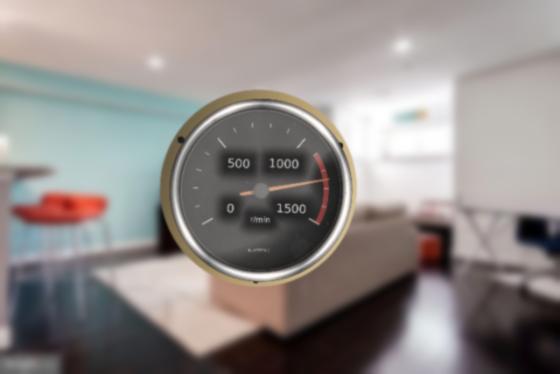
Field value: {"value": 1250, "unit": "rpm"}
